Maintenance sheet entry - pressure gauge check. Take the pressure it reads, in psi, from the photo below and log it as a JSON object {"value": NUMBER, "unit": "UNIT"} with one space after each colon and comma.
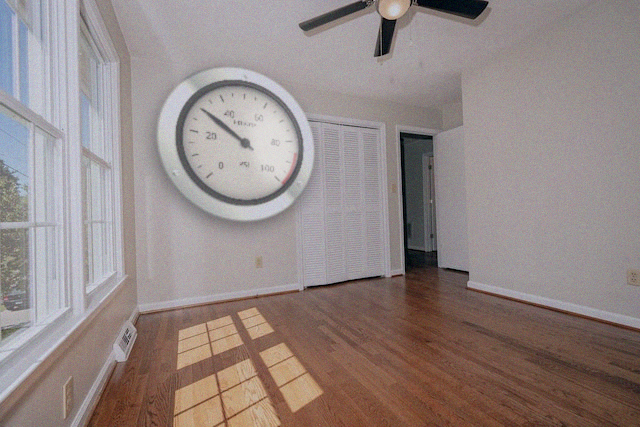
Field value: {"value": 30, "unit": "psi"}
